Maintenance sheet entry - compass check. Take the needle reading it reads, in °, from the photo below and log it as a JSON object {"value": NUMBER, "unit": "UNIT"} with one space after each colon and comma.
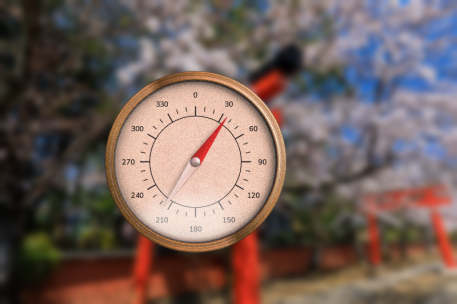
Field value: {"value": 35, "unit": "°"}
